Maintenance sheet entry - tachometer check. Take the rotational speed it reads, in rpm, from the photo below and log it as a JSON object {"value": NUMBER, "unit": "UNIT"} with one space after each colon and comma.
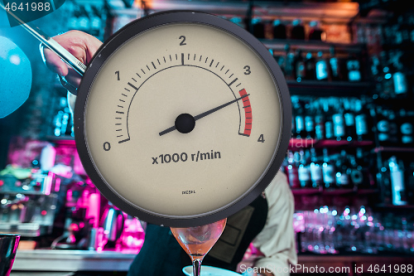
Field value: {"value": 3300, "unit": "rpm"}
